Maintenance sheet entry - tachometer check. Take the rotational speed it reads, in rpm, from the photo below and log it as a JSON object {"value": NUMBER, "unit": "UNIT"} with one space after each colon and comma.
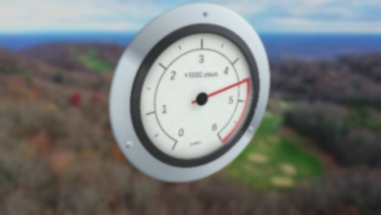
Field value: {"value": 4500, "unit": "rpm"}
